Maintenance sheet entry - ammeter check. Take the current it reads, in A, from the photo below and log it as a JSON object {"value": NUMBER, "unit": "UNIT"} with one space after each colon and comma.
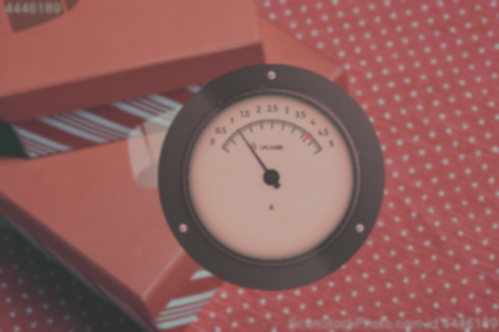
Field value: {"value": 1, "unit": "A"}
